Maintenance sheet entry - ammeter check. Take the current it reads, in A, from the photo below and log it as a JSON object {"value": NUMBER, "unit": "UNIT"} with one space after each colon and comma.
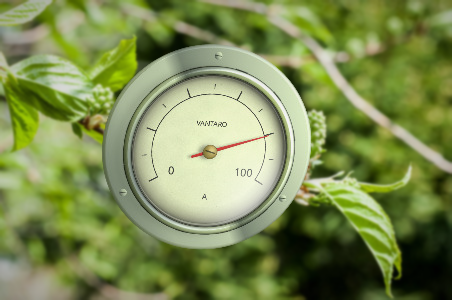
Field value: {"value": 80, "unit": "A"}
